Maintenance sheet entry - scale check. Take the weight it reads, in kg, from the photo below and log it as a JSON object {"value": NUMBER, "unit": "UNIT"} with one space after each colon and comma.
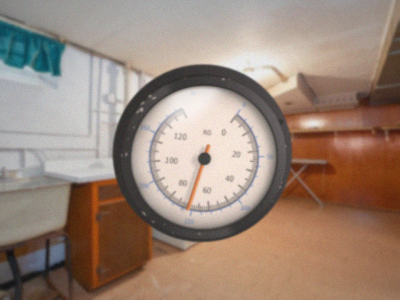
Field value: {"value": 70, "unit": "kg"}
